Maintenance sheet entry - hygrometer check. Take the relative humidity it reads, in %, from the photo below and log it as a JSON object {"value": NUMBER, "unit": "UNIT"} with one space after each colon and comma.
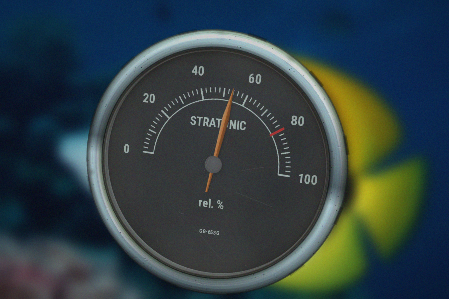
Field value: {"value": 54, "unit": "%"}
